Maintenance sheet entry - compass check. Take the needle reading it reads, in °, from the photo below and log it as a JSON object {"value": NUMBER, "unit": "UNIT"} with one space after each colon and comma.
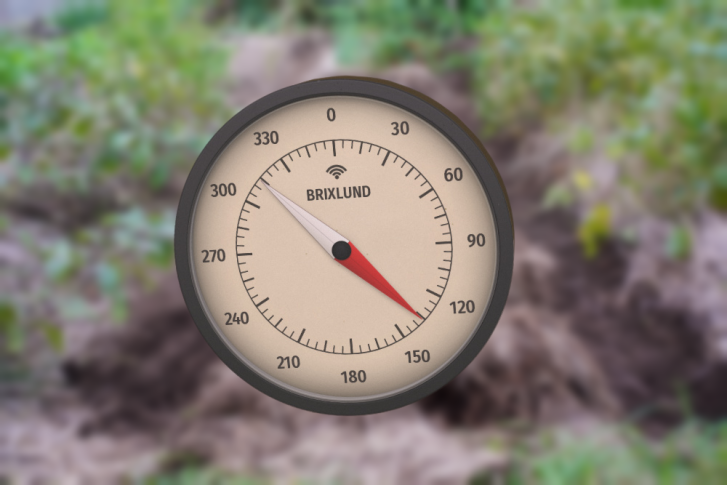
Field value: {"value": 135, "unit": "°"}
